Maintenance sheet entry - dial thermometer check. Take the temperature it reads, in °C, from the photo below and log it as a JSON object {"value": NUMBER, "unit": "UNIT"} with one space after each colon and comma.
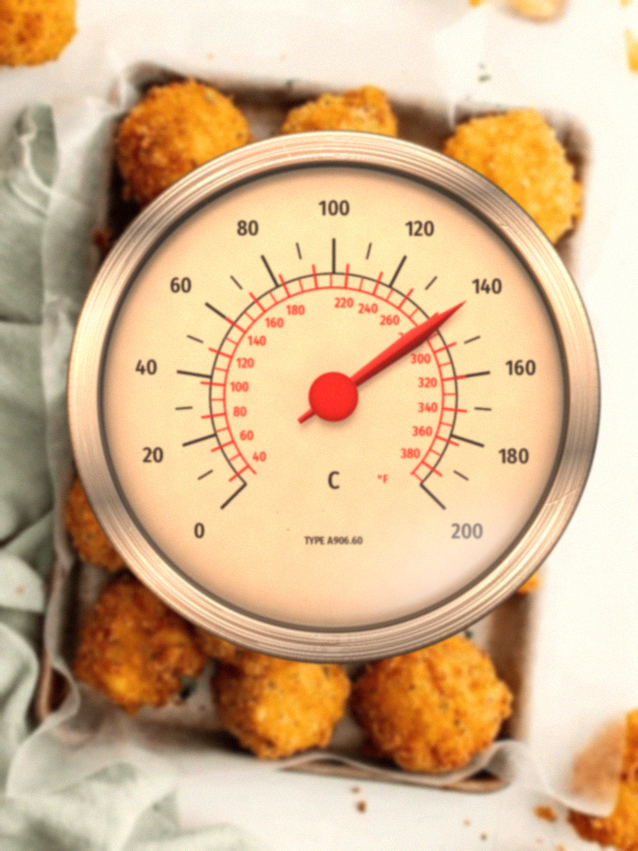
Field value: {"value": 140, "unit": "°C"}
